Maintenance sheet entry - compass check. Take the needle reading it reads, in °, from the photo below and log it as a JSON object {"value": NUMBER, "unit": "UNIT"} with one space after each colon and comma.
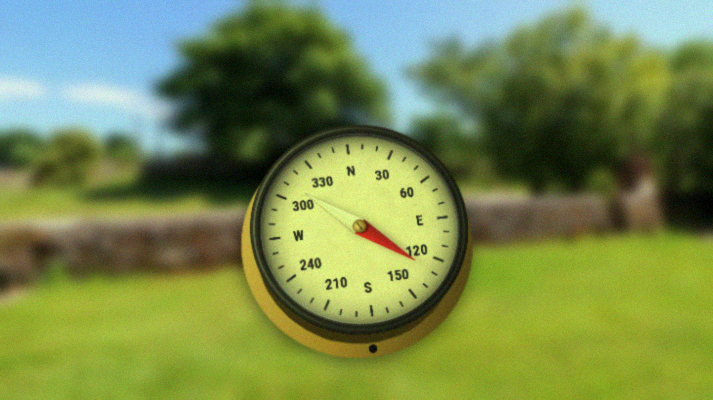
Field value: {"value": 130, "unit": "°"}
